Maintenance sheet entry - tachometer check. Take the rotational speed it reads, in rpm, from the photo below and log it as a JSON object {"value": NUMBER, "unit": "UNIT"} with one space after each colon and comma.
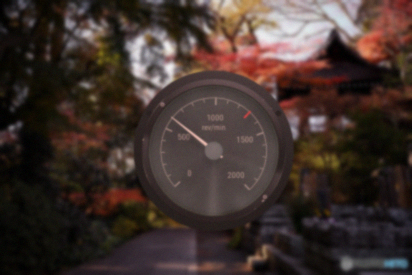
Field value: {"value": 600, "unit": "rpm"}
